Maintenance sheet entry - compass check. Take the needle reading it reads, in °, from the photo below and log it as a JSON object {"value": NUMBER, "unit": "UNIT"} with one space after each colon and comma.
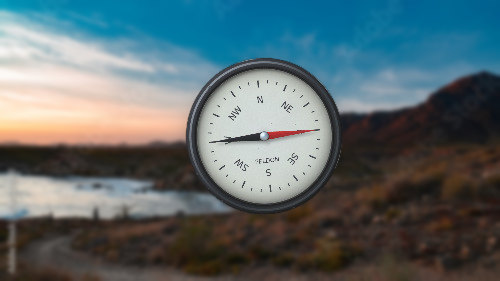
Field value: {"value": 90, "unit": "°"}
